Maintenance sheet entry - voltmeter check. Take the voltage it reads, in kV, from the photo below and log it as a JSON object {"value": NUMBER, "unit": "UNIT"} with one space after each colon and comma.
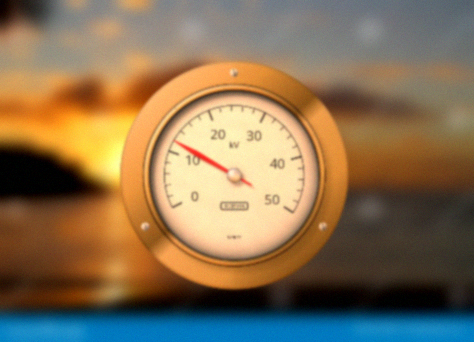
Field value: {"value": 12, "unit": "kV"}
